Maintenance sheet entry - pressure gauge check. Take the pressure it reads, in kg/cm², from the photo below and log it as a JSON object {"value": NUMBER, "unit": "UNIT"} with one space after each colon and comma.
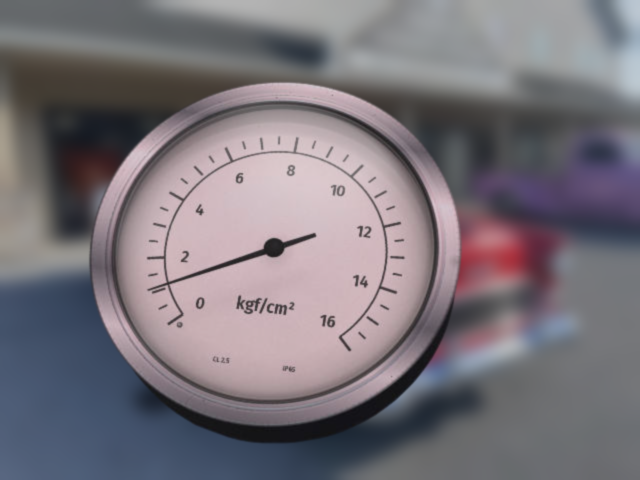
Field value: {"value": 1, "unit": "kg/cm²"}
